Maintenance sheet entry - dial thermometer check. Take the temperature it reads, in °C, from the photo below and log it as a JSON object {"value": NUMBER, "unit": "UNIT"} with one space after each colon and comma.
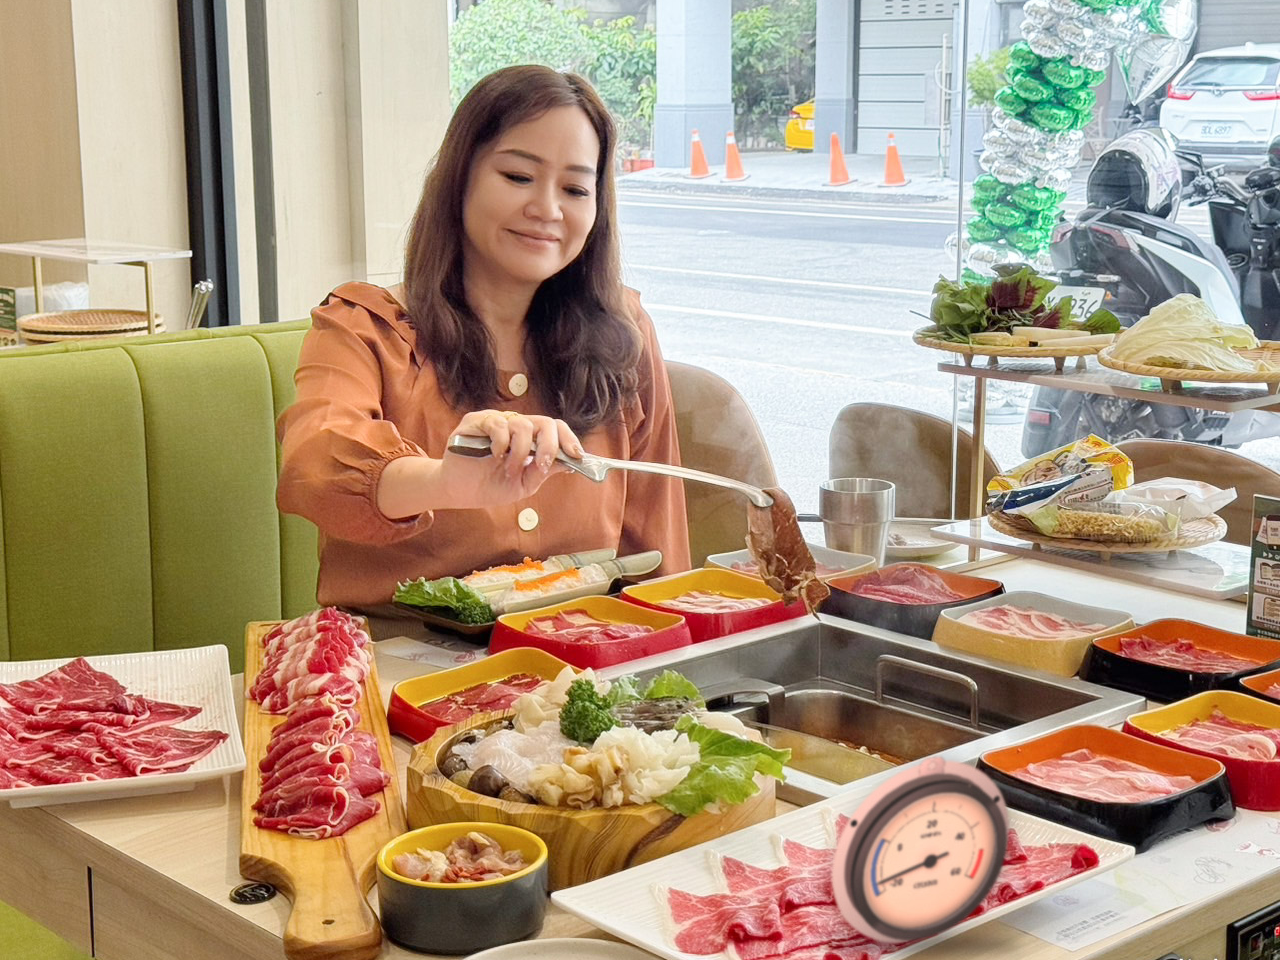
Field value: {"value": -15, "unit": "°C"}
